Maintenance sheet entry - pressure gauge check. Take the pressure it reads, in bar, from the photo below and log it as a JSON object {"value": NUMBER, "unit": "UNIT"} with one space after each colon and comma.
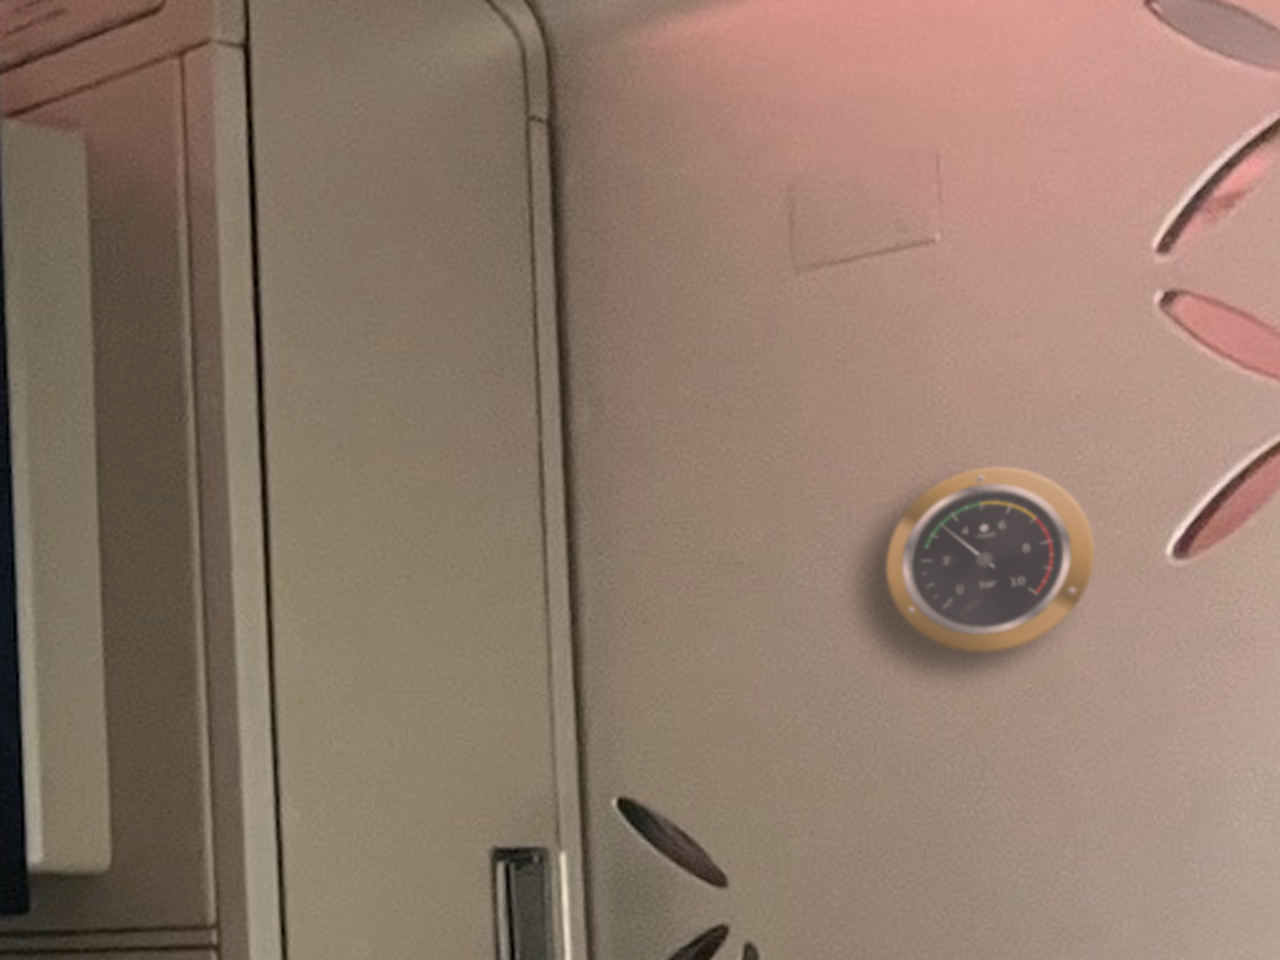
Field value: {"value": 3.5, "unit": "bar"}
